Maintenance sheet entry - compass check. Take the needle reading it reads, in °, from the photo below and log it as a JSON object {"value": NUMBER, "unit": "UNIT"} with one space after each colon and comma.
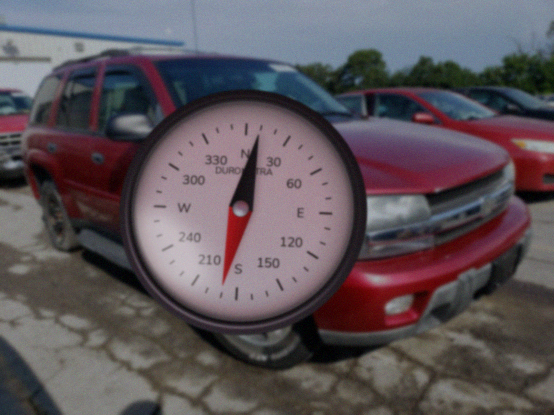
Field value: {"value": 190, "unit": "°"}
